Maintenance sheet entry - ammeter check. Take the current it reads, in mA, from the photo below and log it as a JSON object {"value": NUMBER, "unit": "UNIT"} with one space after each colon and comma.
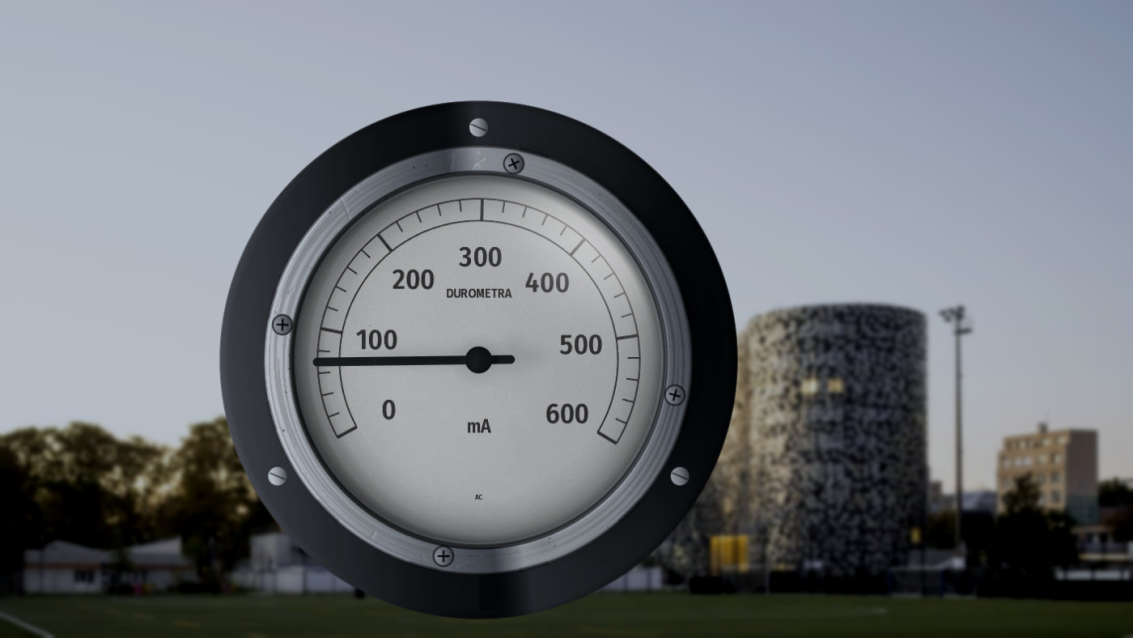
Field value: {"value": 70, "unit": "mA"}
